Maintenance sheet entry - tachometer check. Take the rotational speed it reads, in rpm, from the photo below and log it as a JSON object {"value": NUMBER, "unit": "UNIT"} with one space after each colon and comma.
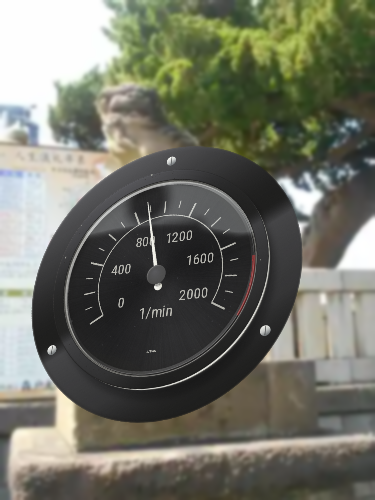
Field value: {"value": 900, "unit": "rpm"}
